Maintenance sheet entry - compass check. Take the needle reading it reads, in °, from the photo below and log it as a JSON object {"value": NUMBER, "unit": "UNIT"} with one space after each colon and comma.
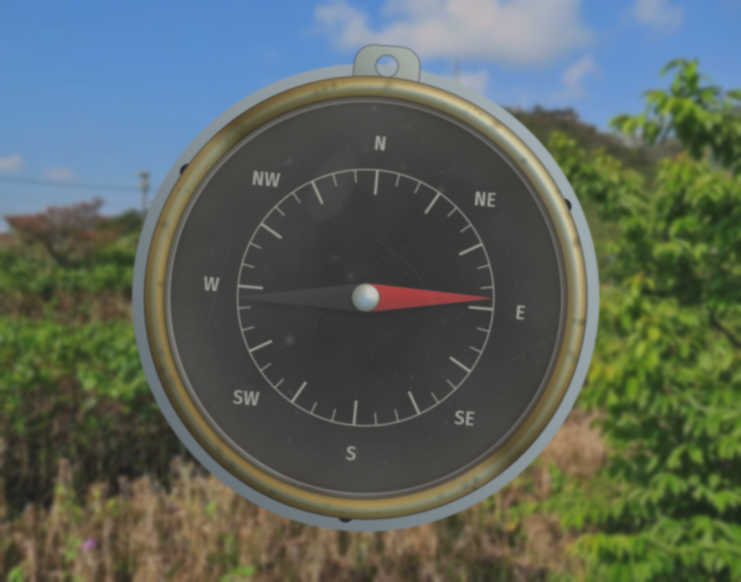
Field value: {"value": 85, "unit": "°"}
